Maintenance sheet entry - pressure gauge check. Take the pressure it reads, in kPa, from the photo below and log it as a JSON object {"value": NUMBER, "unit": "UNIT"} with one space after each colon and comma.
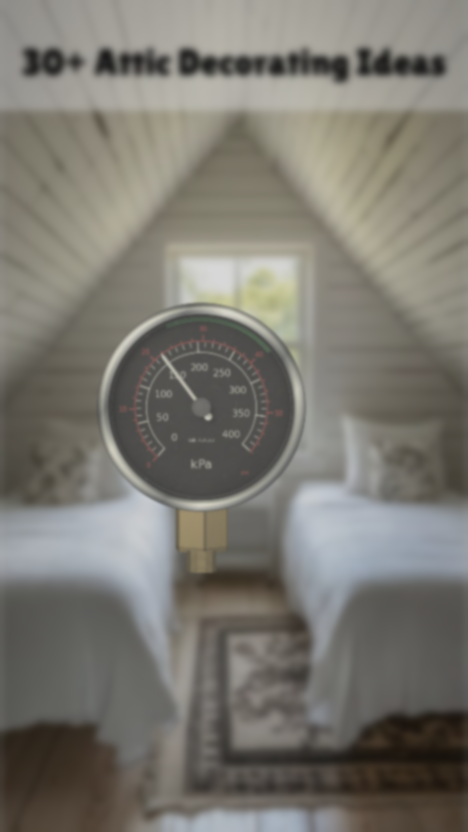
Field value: {"value": 150, "unit": "kPa"}
